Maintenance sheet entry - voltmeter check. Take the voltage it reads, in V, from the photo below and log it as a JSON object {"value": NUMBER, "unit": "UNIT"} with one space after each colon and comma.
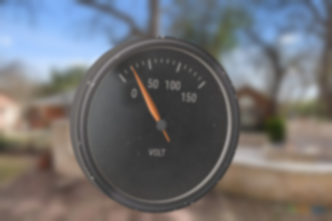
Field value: {"value": 20, "unit": "V"}
